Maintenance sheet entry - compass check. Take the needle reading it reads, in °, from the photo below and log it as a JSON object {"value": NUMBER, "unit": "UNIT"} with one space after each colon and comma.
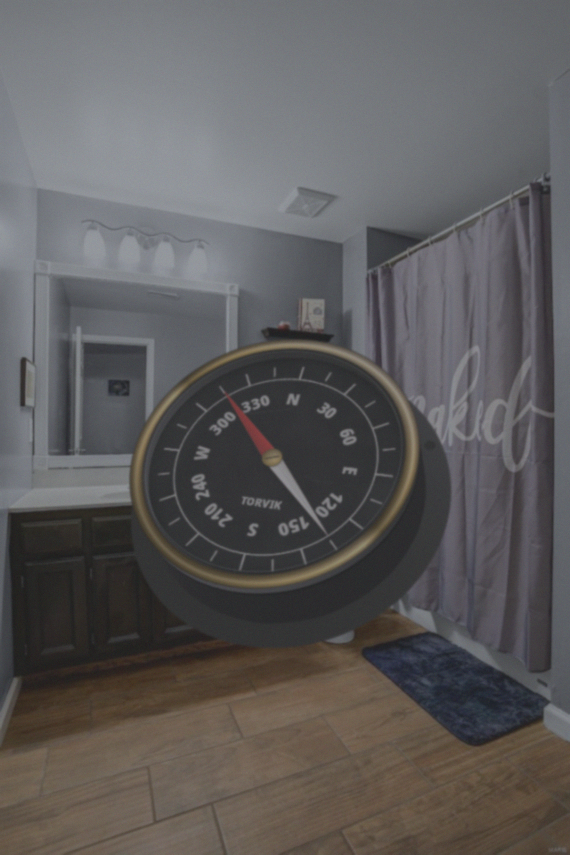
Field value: {"value": 315, "unit": "°"}
